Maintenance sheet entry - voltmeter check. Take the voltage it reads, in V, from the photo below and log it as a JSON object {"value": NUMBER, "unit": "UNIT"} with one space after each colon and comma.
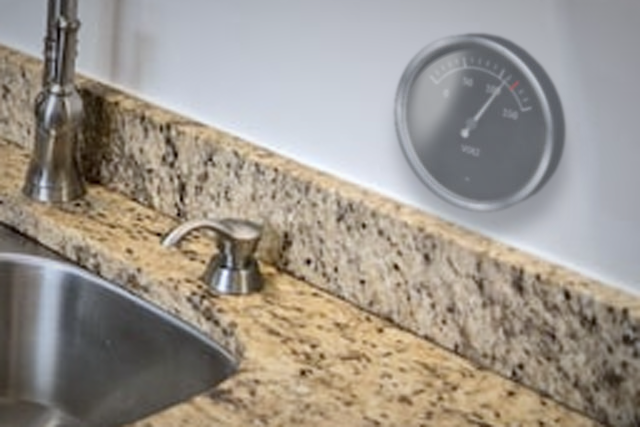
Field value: {"value": 110, "unit": "V"}
